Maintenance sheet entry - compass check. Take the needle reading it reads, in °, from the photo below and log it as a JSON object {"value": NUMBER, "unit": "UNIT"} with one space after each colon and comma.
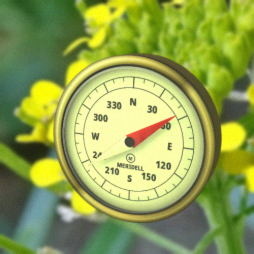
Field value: {"value": 55, "unit": "°"}
